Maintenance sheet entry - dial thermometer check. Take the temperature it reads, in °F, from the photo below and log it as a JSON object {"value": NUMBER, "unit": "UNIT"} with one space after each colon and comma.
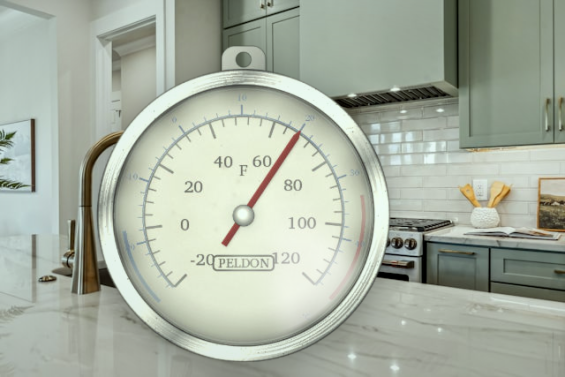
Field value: {"value": 68, "unit": "°F"}
